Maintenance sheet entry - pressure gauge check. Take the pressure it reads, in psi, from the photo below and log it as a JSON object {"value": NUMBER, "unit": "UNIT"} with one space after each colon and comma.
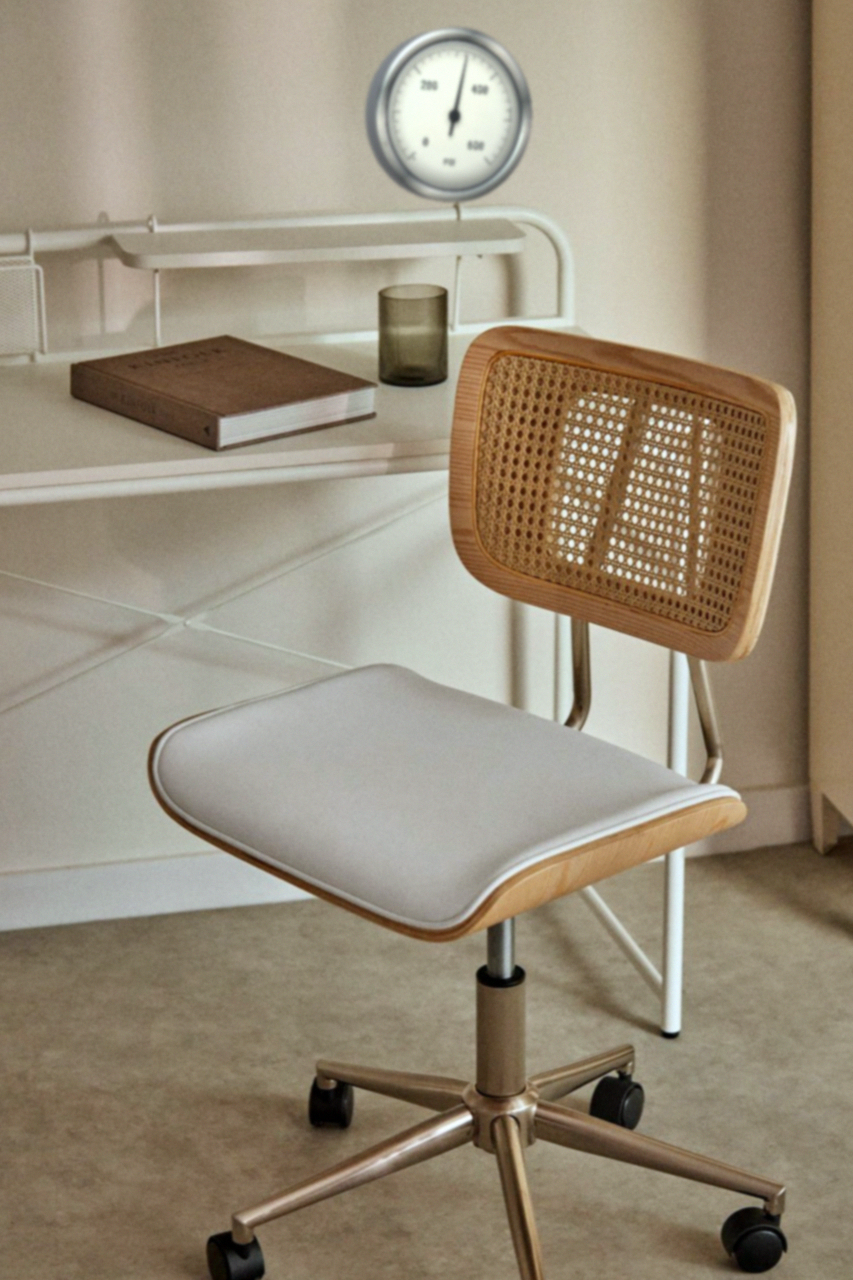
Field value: {"value": 320, "unit": "psi"}
